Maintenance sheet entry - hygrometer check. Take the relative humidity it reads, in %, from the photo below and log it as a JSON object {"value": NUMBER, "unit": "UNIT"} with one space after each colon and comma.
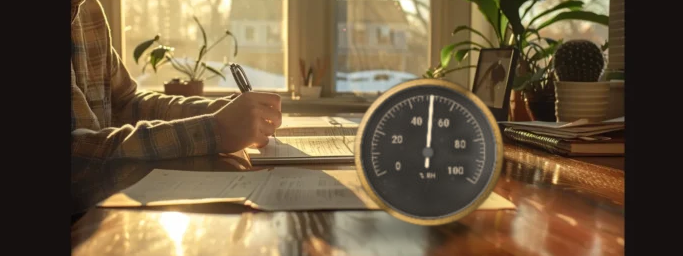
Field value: {"value": 50, "unit": "%"}
